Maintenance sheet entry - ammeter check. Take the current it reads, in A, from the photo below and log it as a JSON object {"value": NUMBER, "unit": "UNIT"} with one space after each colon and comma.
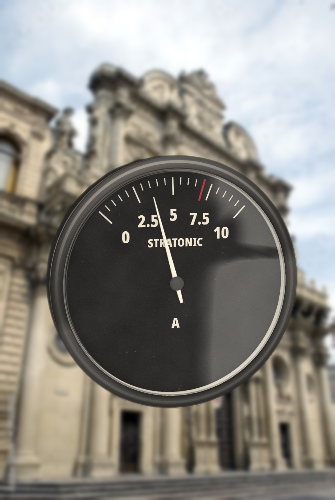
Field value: {"value": 3.5, "unit": "A"}
